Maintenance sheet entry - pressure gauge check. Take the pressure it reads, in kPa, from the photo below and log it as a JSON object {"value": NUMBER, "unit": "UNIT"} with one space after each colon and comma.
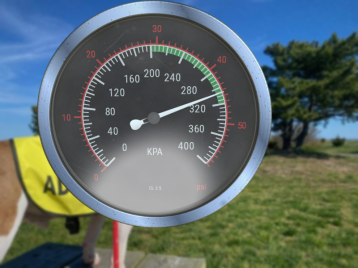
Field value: {"value": 305, "unit": "kPa"}
